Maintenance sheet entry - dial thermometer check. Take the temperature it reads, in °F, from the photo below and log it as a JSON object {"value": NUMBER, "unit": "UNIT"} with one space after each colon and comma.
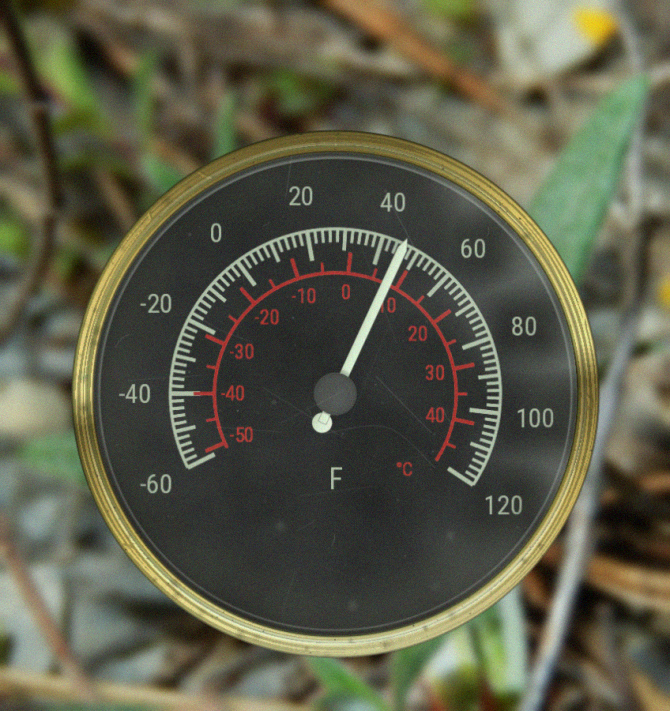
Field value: {"value": 46, "unit": "°F"}
